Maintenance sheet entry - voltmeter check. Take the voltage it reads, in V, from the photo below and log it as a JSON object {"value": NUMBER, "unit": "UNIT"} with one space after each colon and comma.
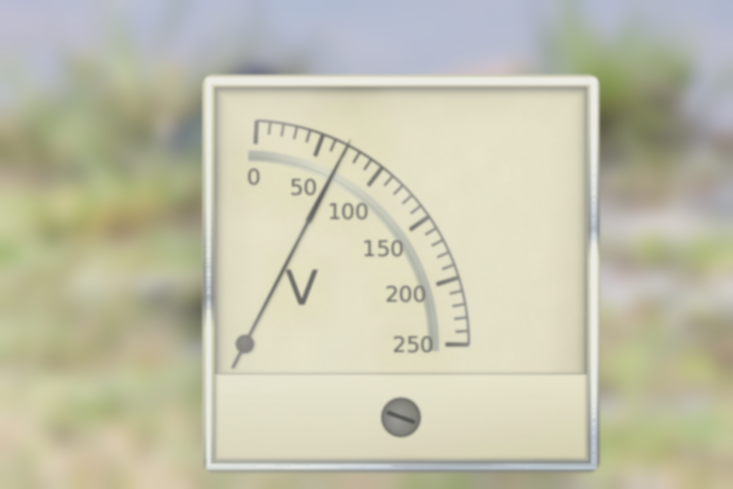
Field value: {"value": 70, "unit": "V"}
